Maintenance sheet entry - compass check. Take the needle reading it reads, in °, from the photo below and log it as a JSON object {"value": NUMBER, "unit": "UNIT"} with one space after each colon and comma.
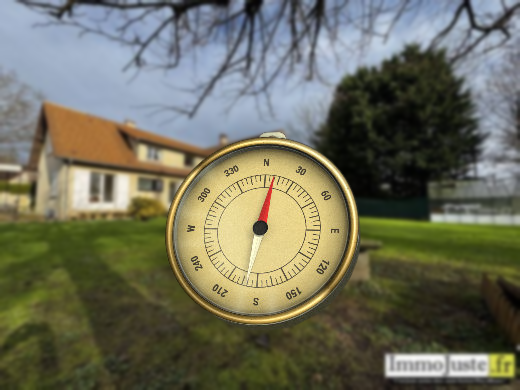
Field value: {"value": 10, "unit": "°"}
